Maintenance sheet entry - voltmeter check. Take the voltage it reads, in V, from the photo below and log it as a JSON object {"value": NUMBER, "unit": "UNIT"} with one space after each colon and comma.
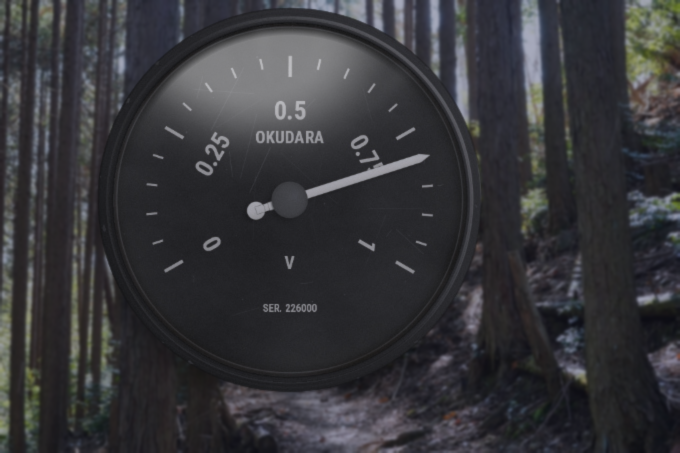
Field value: {"value": 0.8, "unit": "V"}
